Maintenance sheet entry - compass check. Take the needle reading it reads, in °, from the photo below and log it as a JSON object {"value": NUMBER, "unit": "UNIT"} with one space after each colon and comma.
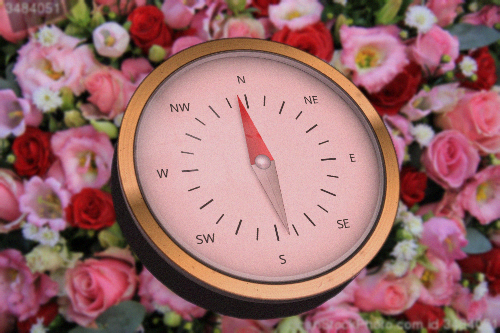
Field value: {"value": 352.5, "unit": "°"}
